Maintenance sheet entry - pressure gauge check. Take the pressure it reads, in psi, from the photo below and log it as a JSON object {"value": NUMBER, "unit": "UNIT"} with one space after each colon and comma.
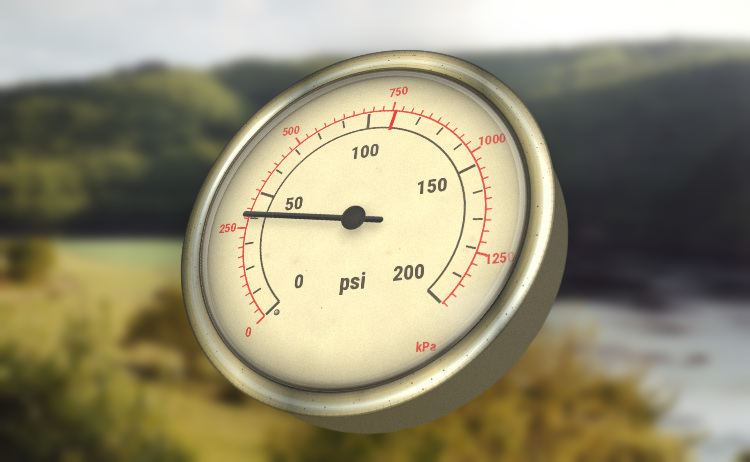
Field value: {"value": 40, "unit": "psi"}
